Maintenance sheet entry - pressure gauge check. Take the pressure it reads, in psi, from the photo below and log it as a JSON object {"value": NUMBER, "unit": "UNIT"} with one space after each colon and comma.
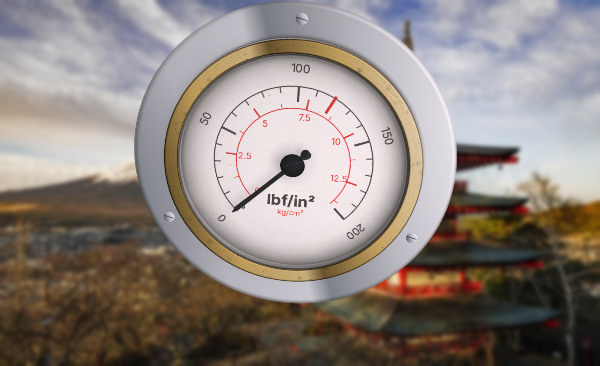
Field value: {"value": 0, "unit": "psi"}
